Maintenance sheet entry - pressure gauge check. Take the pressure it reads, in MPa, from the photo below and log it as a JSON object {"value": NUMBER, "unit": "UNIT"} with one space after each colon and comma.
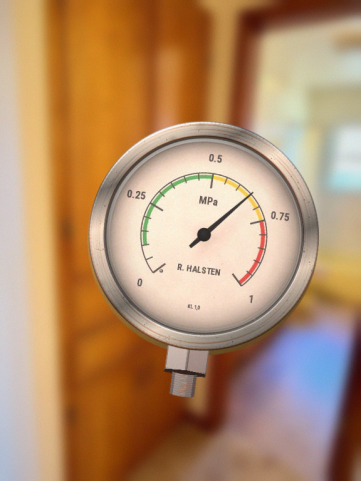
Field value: {"value": 0.65, "unit": "MPa"}
